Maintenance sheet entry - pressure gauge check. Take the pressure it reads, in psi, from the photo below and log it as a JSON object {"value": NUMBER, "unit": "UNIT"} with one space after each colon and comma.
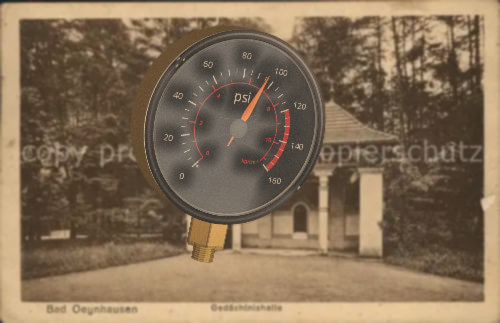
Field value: {"value": 95, "unit": "psi"}
